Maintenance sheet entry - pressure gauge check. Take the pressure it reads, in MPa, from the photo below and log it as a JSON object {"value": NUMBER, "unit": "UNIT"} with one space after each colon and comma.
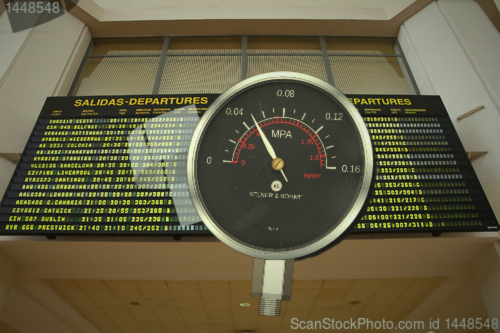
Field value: {"value": 0.05, "unit": "MPa"}
